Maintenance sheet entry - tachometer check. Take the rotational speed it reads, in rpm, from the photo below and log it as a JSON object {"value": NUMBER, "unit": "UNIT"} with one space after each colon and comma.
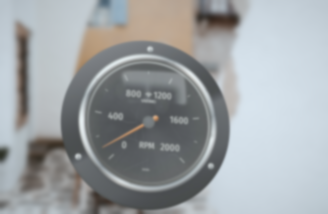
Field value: {"value": 100, "unit": "rpm"}
